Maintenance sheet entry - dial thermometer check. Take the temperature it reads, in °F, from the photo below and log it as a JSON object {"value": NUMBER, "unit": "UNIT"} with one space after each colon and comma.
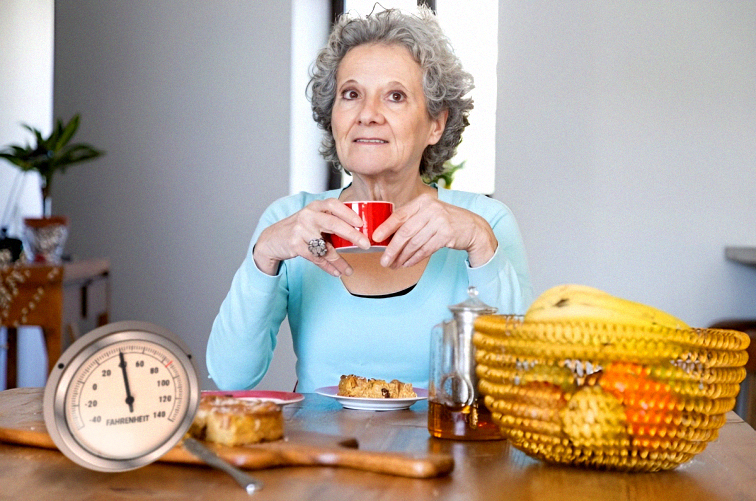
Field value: {"value": 40, "unit": "°F"}
